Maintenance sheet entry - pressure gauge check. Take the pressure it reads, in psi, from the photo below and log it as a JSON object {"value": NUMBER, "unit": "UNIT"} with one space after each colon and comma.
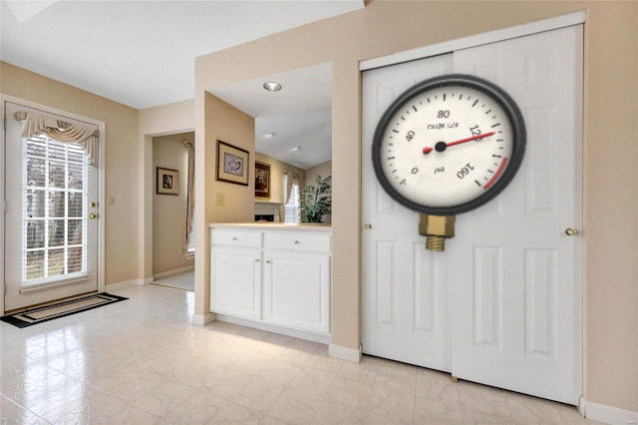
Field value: {"value": 125, "unit": "psi"}
